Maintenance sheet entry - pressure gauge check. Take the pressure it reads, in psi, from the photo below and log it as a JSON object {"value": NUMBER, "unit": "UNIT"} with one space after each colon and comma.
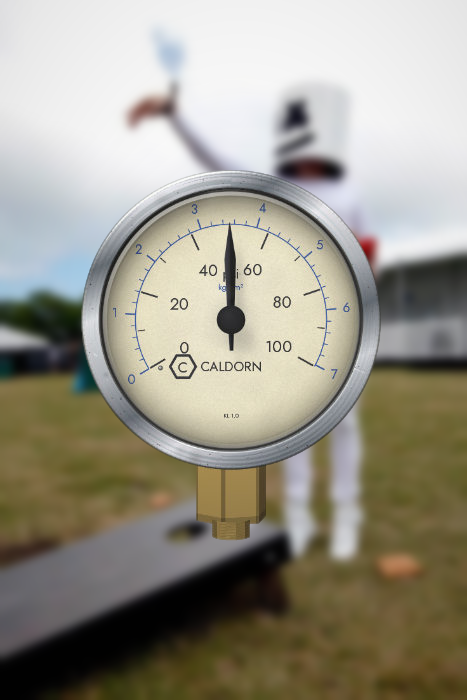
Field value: {"value": 50, "unit": "psi"}
